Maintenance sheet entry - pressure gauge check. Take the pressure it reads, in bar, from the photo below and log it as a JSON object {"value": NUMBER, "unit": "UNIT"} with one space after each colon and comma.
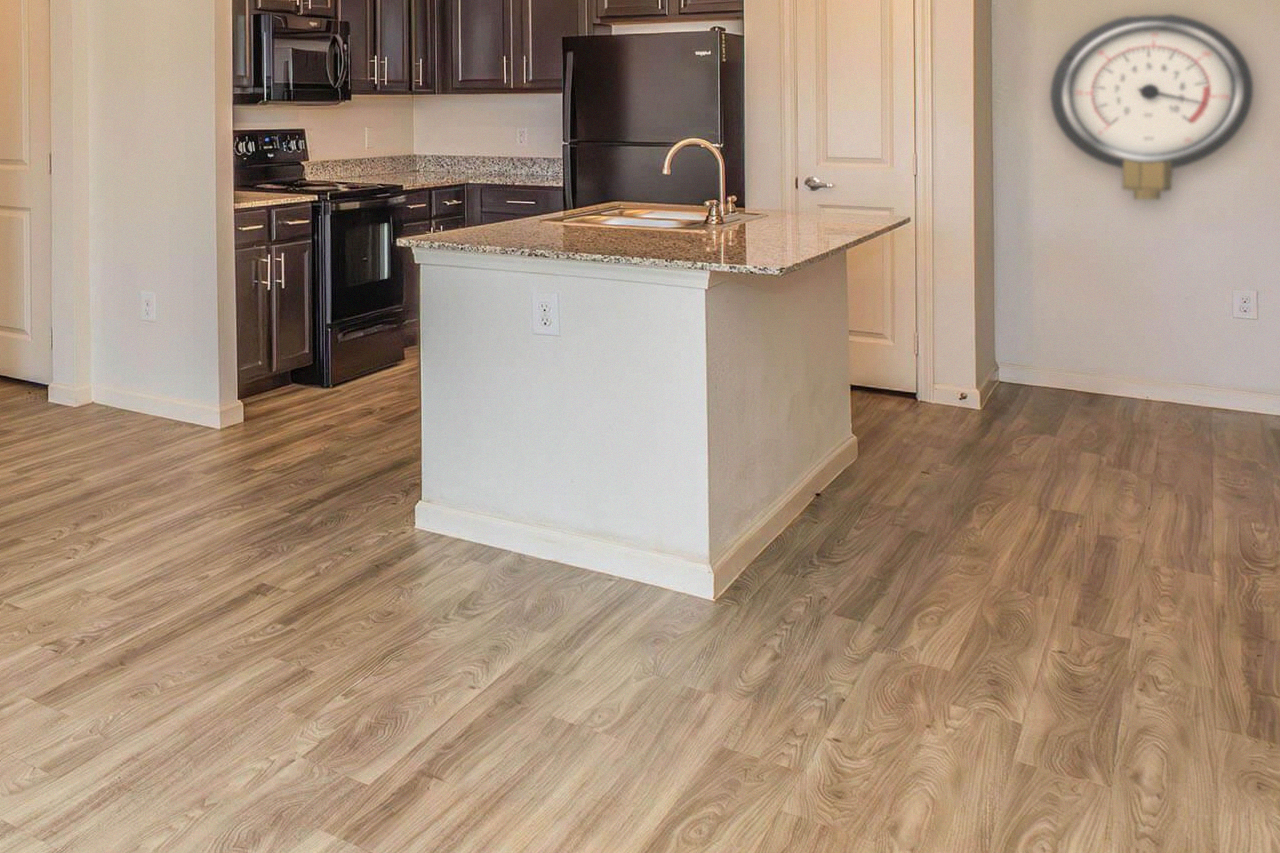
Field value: {"value": 9, "unit": "bar"}
